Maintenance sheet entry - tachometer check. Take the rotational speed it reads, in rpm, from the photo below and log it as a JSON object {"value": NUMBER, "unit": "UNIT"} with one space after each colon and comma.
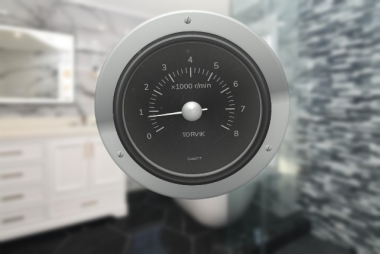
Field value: {"value": 800, "unit": "rpm"}
